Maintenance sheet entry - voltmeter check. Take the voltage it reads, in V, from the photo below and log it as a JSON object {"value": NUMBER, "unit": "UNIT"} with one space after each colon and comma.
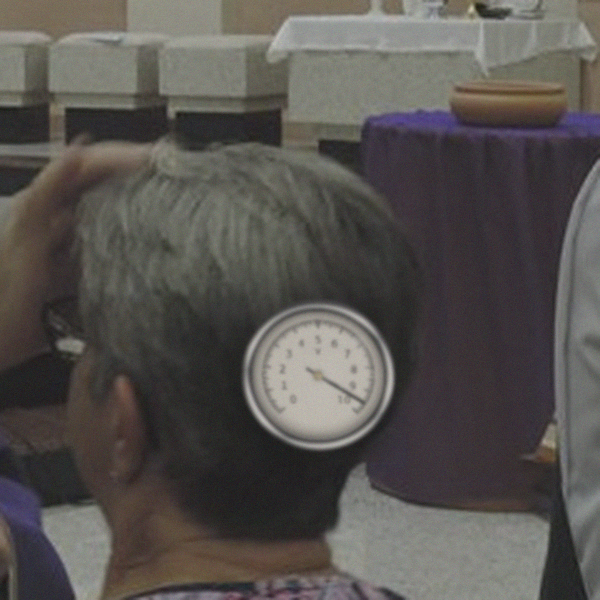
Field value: {"value": 9.5, "unit": "V"}
